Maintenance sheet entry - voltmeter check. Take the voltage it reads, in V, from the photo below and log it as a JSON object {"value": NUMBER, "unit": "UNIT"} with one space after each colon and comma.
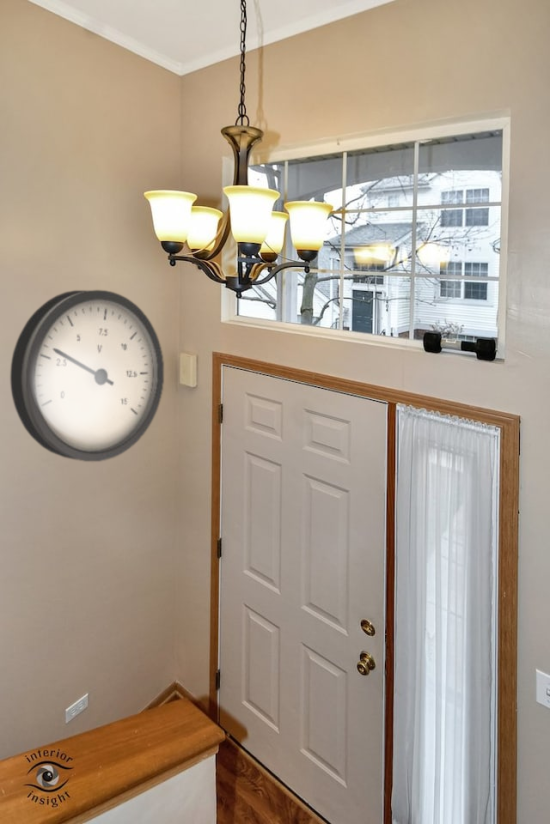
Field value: {"value": 3, "unit": "V"}
